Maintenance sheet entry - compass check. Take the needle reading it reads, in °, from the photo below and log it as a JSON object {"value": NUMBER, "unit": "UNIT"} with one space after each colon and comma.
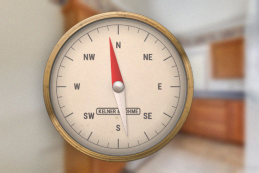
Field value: {"value": 350, "unit": "°"}
